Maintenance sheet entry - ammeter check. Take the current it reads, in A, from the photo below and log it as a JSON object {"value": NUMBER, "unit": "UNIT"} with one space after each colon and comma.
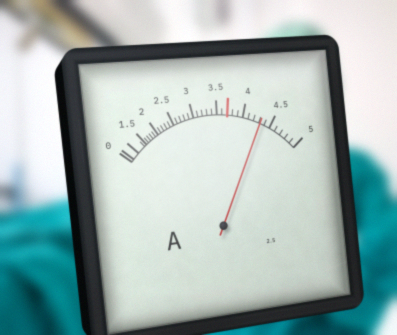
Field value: {"value": 4.3, "unit": "A"}
